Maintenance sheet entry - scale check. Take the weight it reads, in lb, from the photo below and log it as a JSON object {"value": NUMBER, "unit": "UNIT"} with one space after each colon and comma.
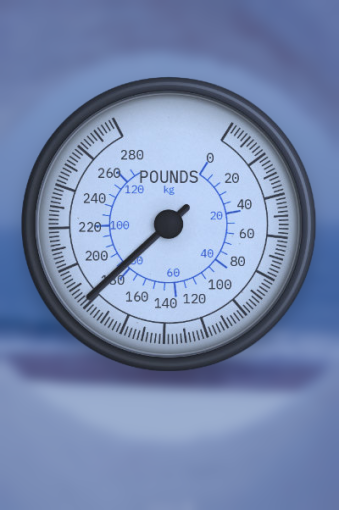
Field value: {"value": 182, "unit": "lb"}
